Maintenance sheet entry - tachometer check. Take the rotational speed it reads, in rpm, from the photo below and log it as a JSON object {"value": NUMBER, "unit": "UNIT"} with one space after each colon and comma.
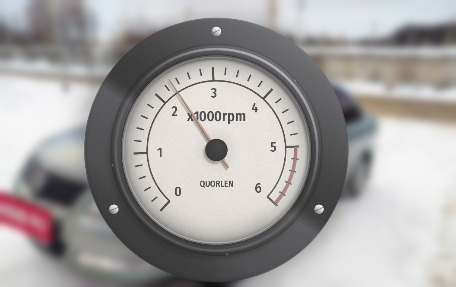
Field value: {"value": 2300, "unit": "rpm"}
